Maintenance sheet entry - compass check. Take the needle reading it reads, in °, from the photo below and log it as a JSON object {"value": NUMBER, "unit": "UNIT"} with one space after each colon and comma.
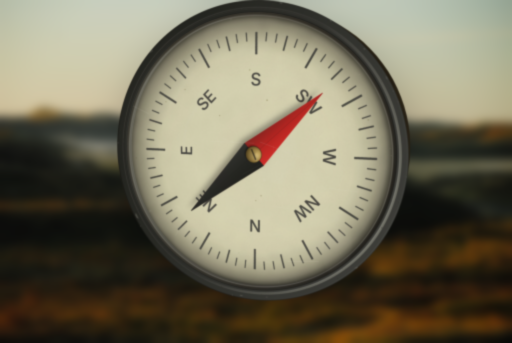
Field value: {"value": 227.5, "unit": "°"}
